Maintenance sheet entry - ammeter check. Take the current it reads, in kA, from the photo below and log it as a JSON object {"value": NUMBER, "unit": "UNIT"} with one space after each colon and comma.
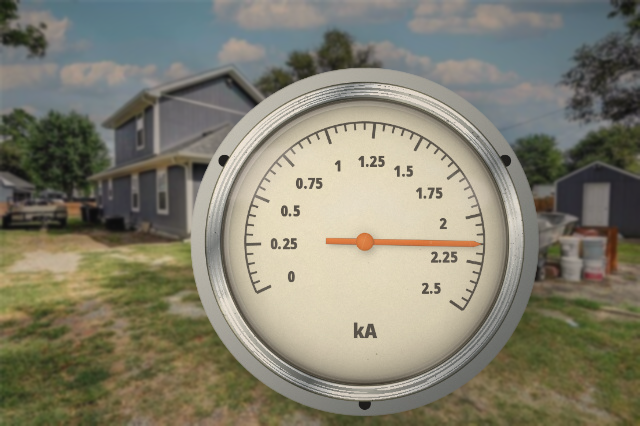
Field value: {"value": 2.15, "unit": "kA"}
